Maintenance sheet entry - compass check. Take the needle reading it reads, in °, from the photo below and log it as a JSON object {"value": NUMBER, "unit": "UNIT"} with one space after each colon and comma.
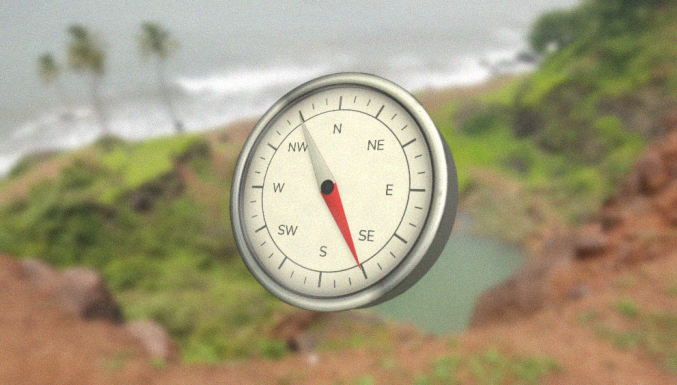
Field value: {"value": 150, "unit": "°"}
